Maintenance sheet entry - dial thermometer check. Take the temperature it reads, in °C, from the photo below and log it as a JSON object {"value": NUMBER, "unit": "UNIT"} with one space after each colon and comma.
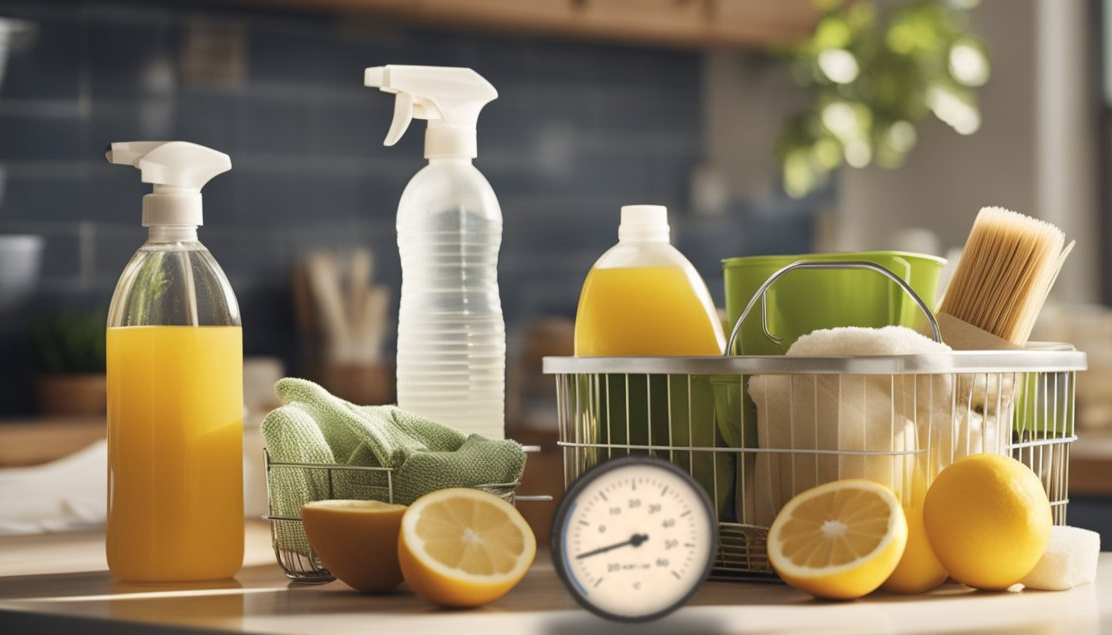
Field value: {"value": -10, "unit": "°C"}
